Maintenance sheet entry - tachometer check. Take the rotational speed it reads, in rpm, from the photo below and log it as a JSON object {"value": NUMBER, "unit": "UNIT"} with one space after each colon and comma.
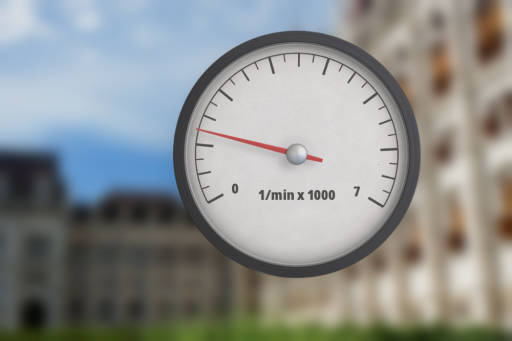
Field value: {"value": 1250, "unit": "rpm"}
